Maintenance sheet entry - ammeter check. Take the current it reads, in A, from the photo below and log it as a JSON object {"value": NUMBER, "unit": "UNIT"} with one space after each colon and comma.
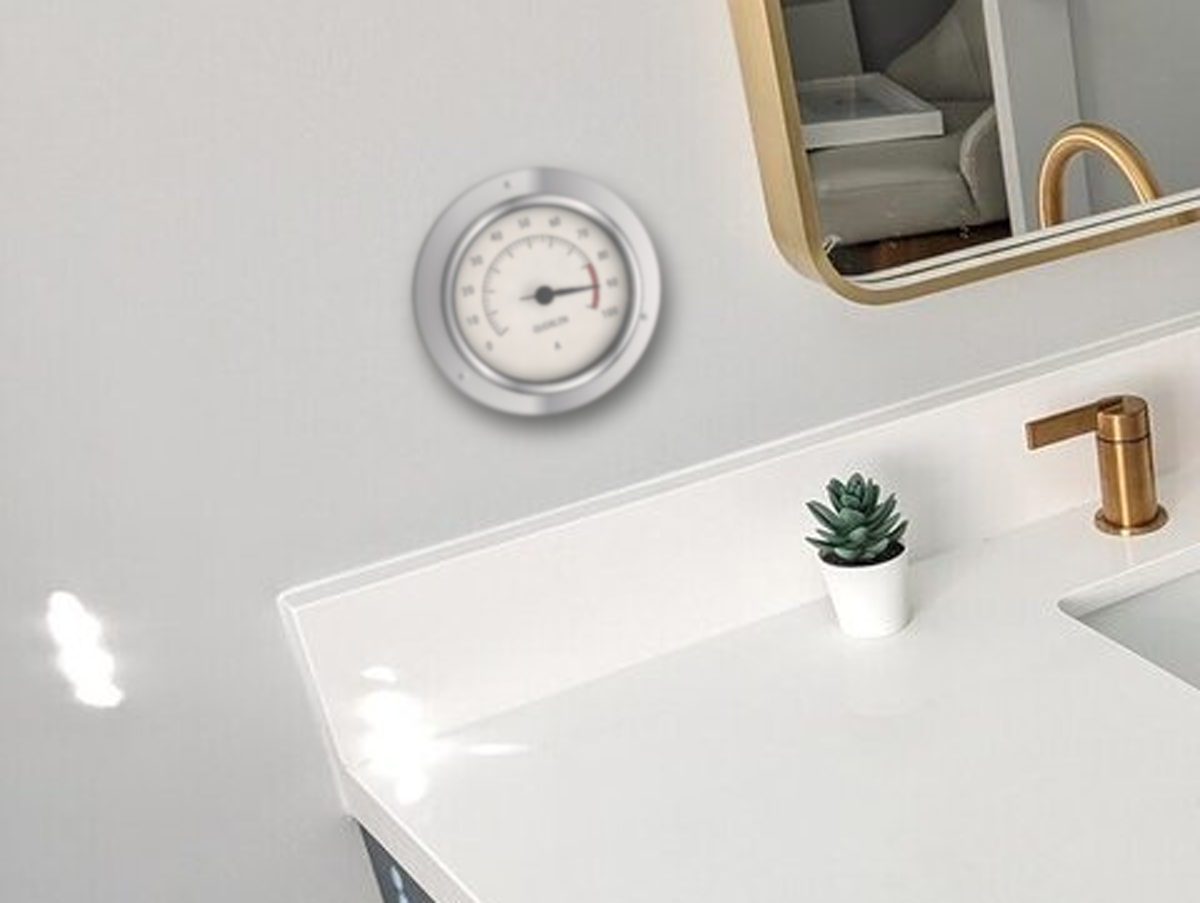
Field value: {"value": 90, "unit": "A"}
